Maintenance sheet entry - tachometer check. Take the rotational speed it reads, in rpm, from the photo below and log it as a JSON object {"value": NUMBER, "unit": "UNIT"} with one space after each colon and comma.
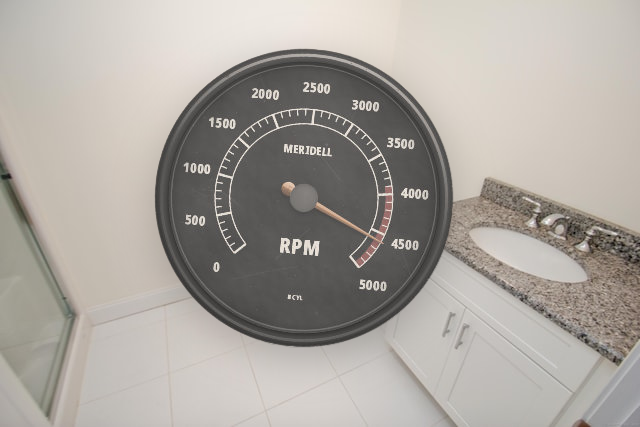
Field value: {"value": 4600, "unit": "rpm"}
